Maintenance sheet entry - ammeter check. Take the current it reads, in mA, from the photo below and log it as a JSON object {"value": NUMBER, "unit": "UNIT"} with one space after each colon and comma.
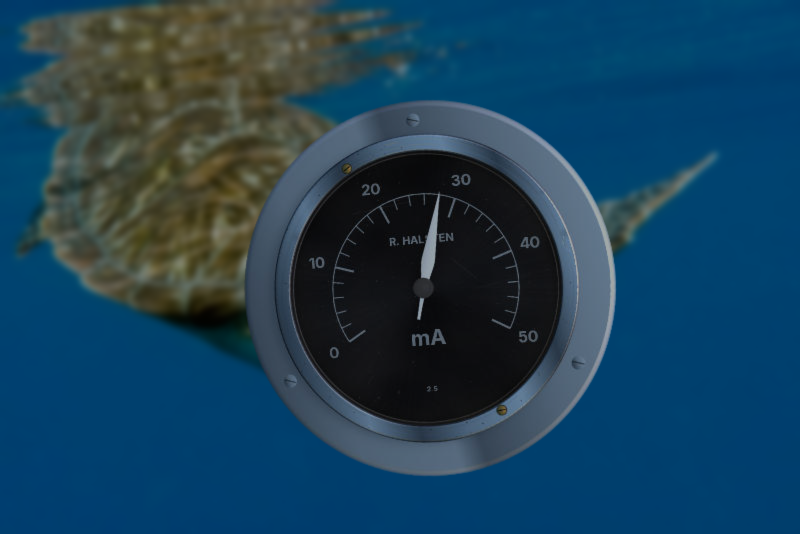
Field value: {"value": 28, "unit": "mA"}
